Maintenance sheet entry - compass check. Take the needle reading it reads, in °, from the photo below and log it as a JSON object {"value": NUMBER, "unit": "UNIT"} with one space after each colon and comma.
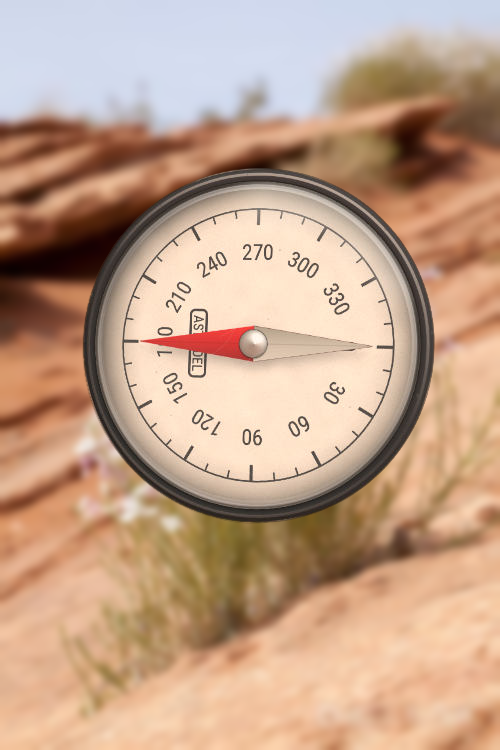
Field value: {"value": 180, "unit": "°"}
